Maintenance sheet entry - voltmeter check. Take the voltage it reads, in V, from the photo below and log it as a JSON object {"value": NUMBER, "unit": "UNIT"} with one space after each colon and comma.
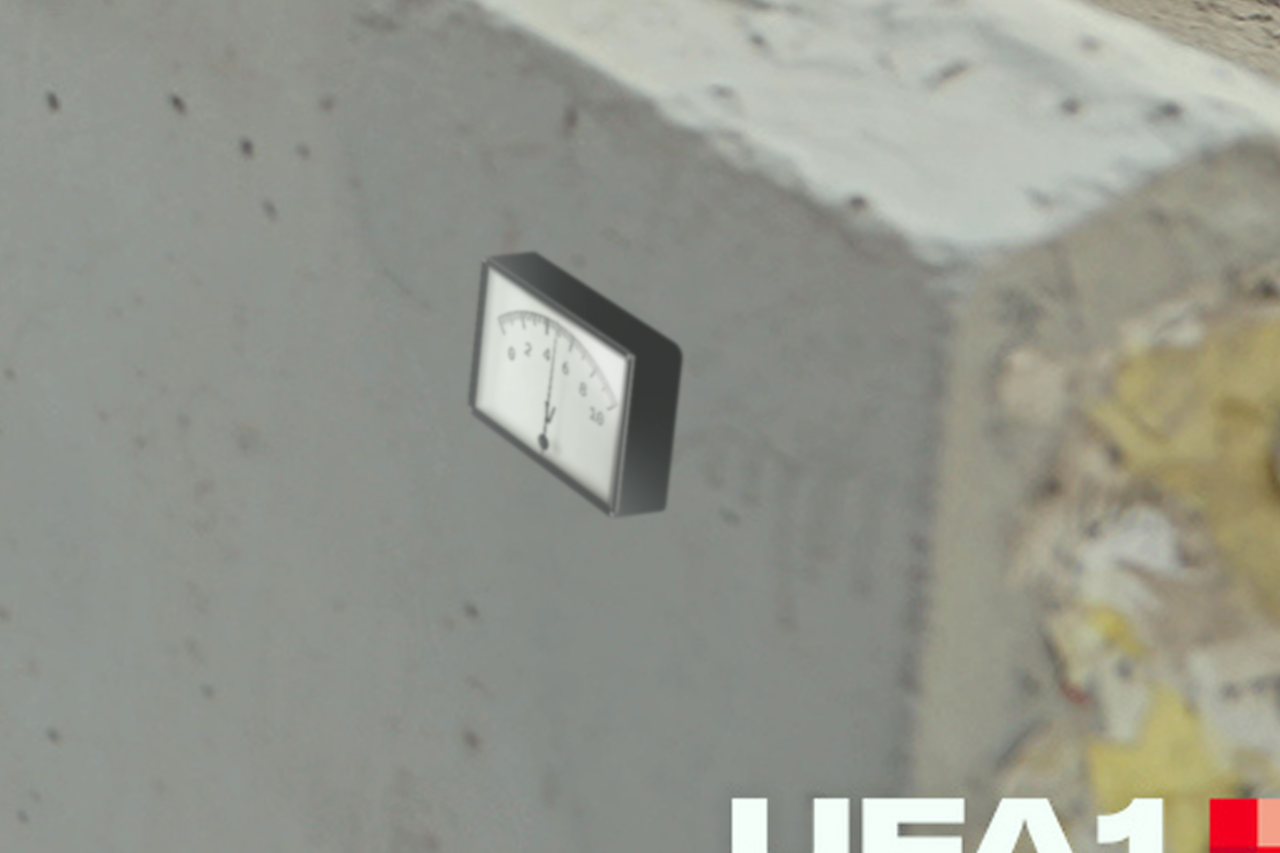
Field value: {"value": 5, "unit": "V"}
